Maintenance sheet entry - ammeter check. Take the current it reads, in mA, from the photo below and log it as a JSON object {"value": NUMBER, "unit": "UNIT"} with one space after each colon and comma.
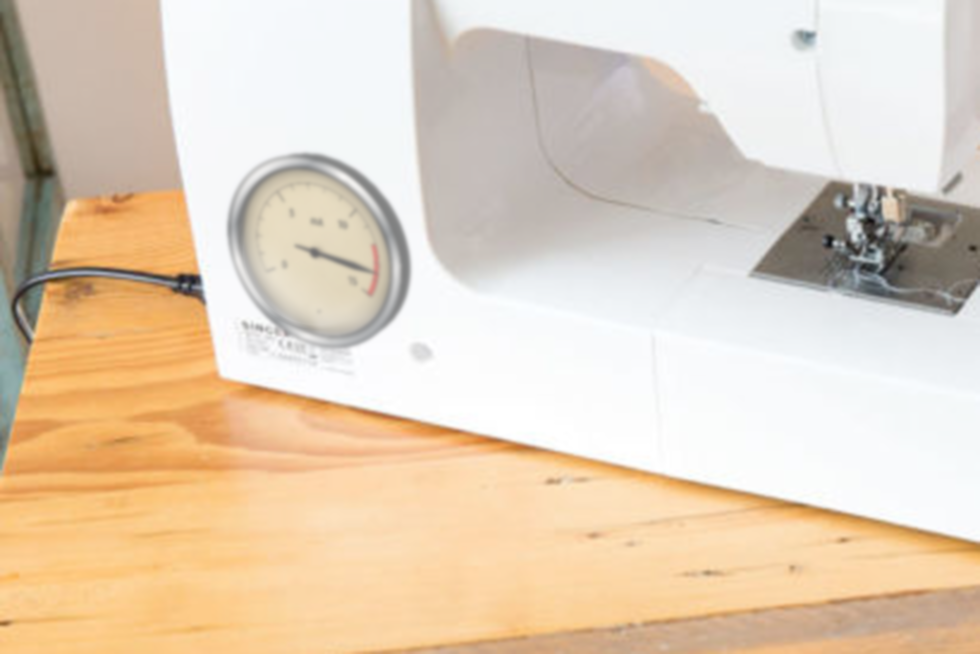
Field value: {"value": 13.5, "unit": "mA"}
